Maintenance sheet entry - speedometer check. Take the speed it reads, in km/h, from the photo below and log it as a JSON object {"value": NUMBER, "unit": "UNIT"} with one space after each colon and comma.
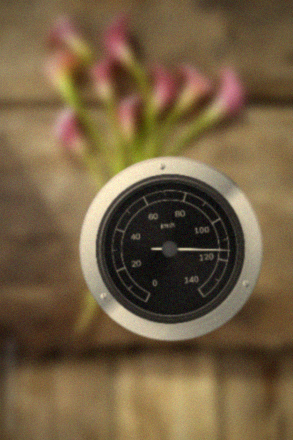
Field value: {"value": 115, "unit": "km/h"}
